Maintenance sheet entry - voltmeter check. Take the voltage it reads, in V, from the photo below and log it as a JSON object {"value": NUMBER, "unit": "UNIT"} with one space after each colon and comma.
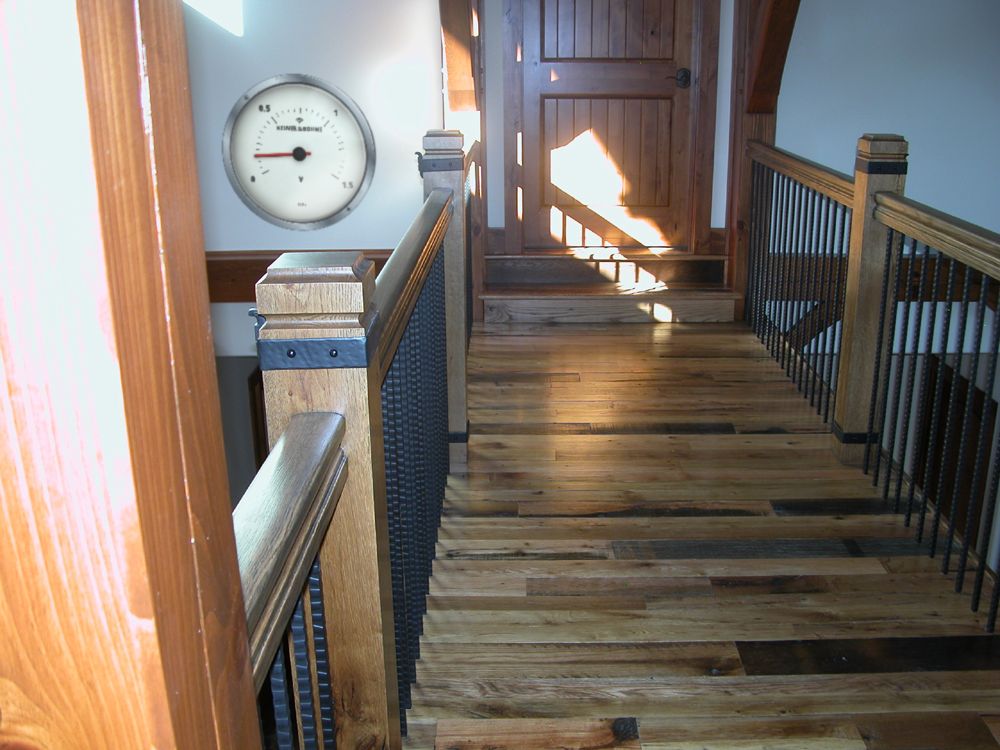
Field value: {"value": 0.15, "unit": "V"}
